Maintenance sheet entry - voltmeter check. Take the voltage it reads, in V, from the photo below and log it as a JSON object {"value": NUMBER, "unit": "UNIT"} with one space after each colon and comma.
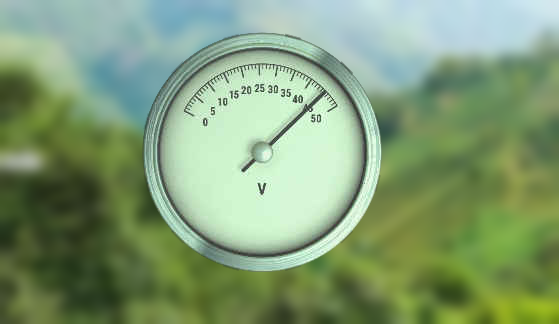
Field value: {"value": 45, "unit": "V"}
